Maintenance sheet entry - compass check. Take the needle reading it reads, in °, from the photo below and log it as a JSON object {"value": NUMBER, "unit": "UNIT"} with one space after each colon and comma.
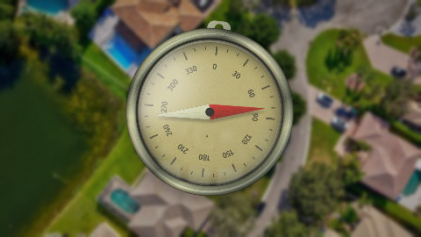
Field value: {"value": 80, "unit": "°"}
